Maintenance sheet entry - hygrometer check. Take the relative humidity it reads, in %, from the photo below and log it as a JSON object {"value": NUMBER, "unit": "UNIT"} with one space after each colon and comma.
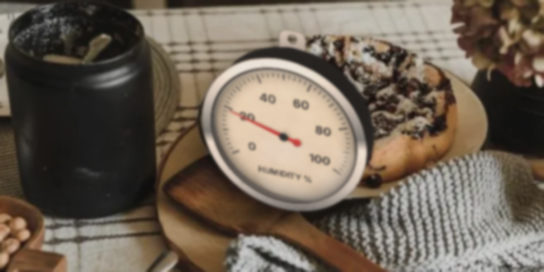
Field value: {"value": 20, "unit": "%"}
